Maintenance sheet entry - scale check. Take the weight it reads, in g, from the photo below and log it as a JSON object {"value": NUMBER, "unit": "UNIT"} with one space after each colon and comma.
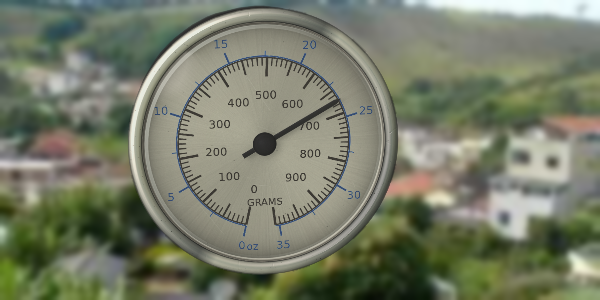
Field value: {"value": 670, "unit": "g"}
